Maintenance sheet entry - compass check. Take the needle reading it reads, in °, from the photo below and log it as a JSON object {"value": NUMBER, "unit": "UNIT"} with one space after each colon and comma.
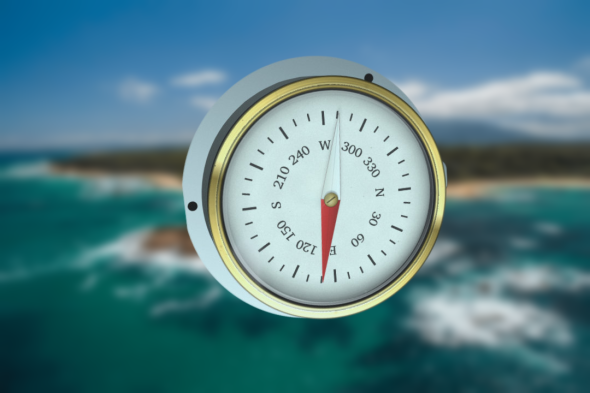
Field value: {"value": 100, "unit": "°"}
